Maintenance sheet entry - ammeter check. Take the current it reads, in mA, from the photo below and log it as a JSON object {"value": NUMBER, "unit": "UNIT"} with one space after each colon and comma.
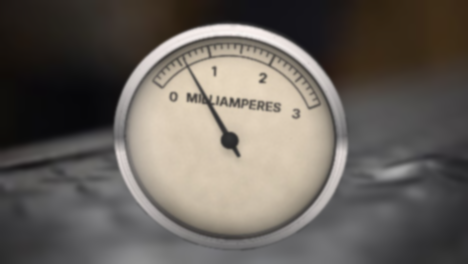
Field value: {"value": 0.6, "unit": "mA"}
